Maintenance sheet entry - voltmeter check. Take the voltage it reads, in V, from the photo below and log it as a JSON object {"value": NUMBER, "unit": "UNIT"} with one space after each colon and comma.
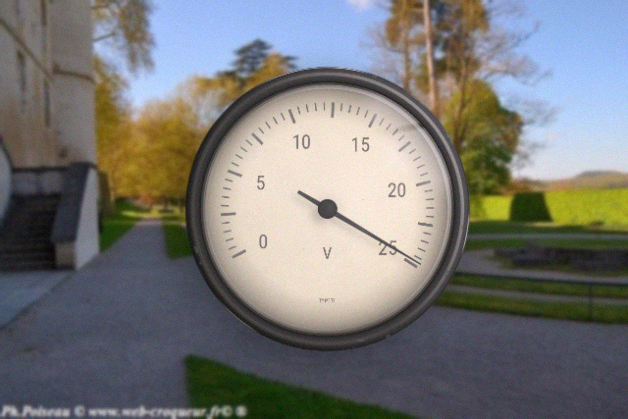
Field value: {"value": 24.75, "unit": "V"}
